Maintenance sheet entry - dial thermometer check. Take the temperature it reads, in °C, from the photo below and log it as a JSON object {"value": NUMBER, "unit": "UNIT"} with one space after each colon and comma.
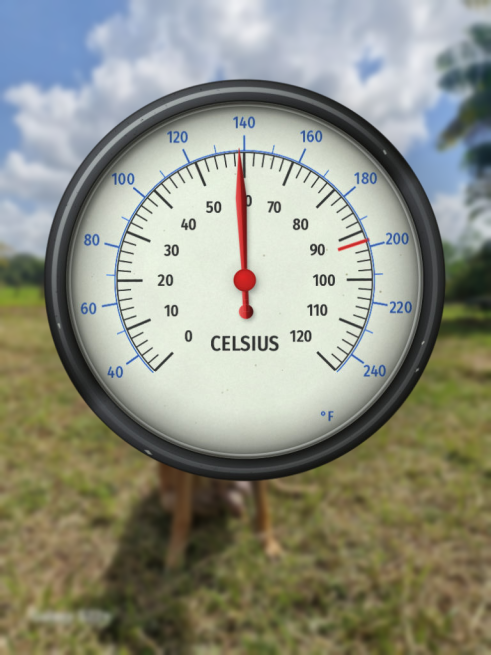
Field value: {"value": 59, "unit": "°C"}
